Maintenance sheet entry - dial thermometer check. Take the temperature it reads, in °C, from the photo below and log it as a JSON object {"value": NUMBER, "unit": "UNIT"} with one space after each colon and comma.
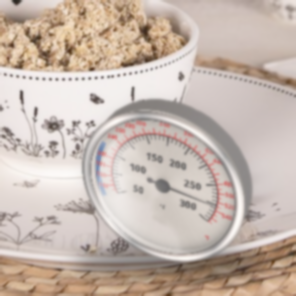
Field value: {"value": 275, "unit": "°C"}
